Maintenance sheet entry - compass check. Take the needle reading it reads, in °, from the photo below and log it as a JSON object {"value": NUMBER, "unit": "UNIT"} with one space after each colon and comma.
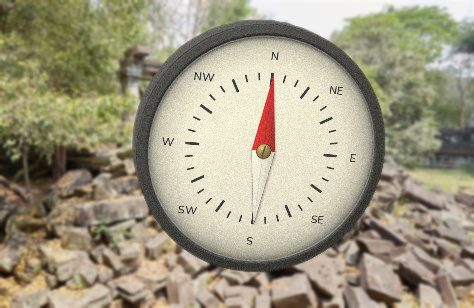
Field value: {"value": 0, "unit": "°"}
